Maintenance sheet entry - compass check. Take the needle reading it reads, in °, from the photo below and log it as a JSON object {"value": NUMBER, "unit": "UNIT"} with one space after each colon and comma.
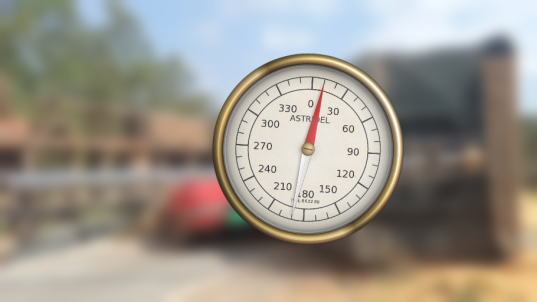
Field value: {"value": 10, "unit": "°"}
